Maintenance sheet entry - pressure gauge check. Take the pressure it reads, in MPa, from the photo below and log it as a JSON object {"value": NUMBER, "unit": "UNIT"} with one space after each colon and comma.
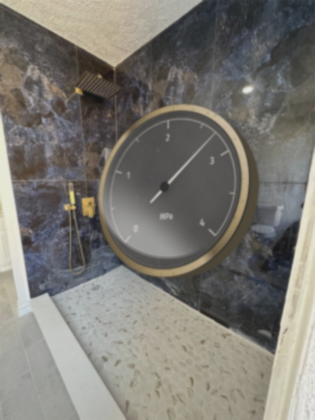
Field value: {"value": 2.75, "unit": "MPa"}
